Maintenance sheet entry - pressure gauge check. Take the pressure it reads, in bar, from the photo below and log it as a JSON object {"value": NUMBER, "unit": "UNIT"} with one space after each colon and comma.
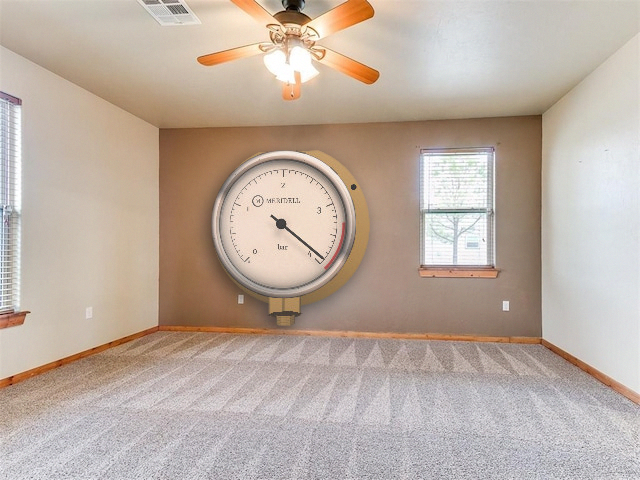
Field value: {"value": 3.9, "unit": "bar"}
